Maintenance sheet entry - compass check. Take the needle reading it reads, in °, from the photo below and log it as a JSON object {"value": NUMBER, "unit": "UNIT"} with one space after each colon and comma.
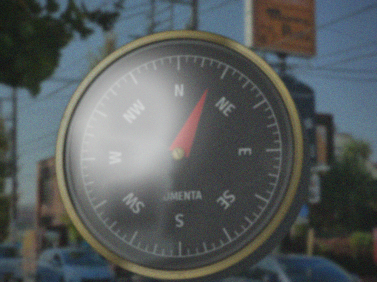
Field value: {"value": 25, "unit": "°"}
